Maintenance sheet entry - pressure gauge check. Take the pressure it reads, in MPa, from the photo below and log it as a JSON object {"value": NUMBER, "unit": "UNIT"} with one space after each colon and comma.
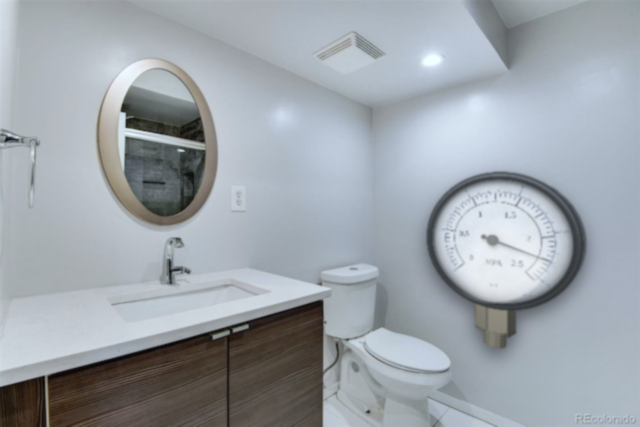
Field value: {"value": 2.25, "unit": "MPa"}
